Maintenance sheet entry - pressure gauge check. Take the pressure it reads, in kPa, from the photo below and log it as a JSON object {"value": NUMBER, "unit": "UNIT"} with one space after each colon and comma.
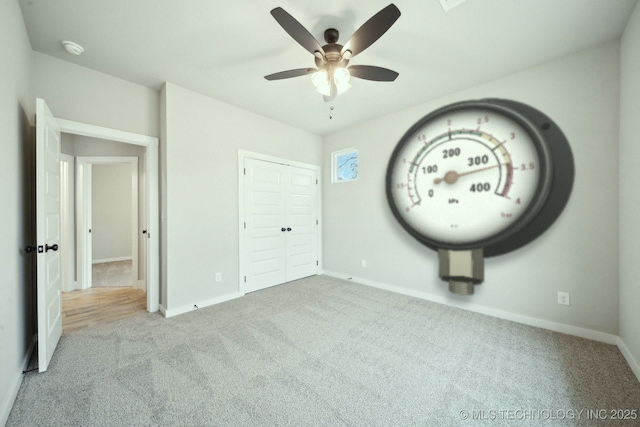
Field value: {"value": 340, "unit": "kPa"}
